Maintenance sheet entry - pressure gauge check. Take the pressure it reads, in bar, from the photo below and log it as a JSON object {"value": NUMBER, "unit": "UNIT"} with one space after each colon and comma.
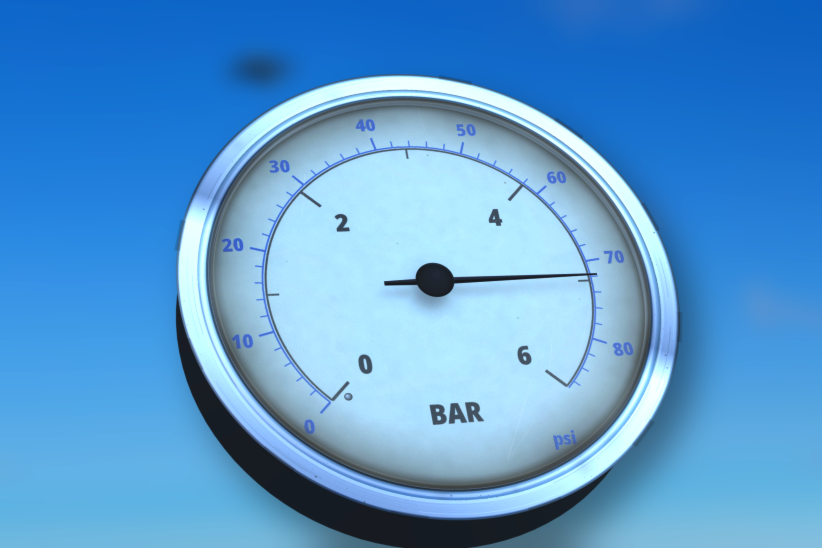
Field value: {"value": 5, "unit": "bar"}
